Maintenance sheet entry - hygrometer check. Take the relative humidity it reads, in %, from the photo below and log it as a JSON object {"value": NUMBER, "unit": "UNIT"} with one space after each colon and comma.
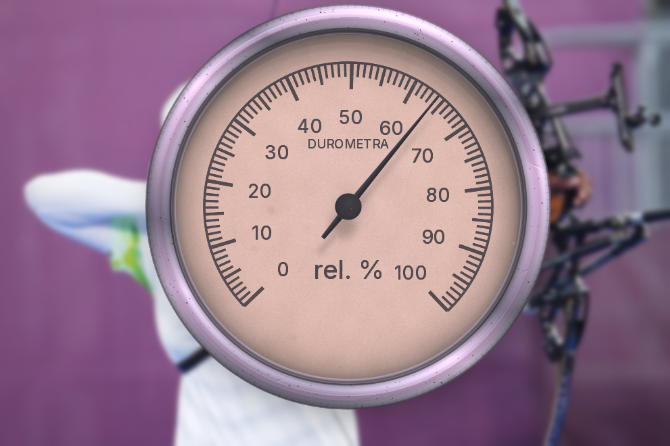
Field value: {"value": 64, "unit": "%"}
